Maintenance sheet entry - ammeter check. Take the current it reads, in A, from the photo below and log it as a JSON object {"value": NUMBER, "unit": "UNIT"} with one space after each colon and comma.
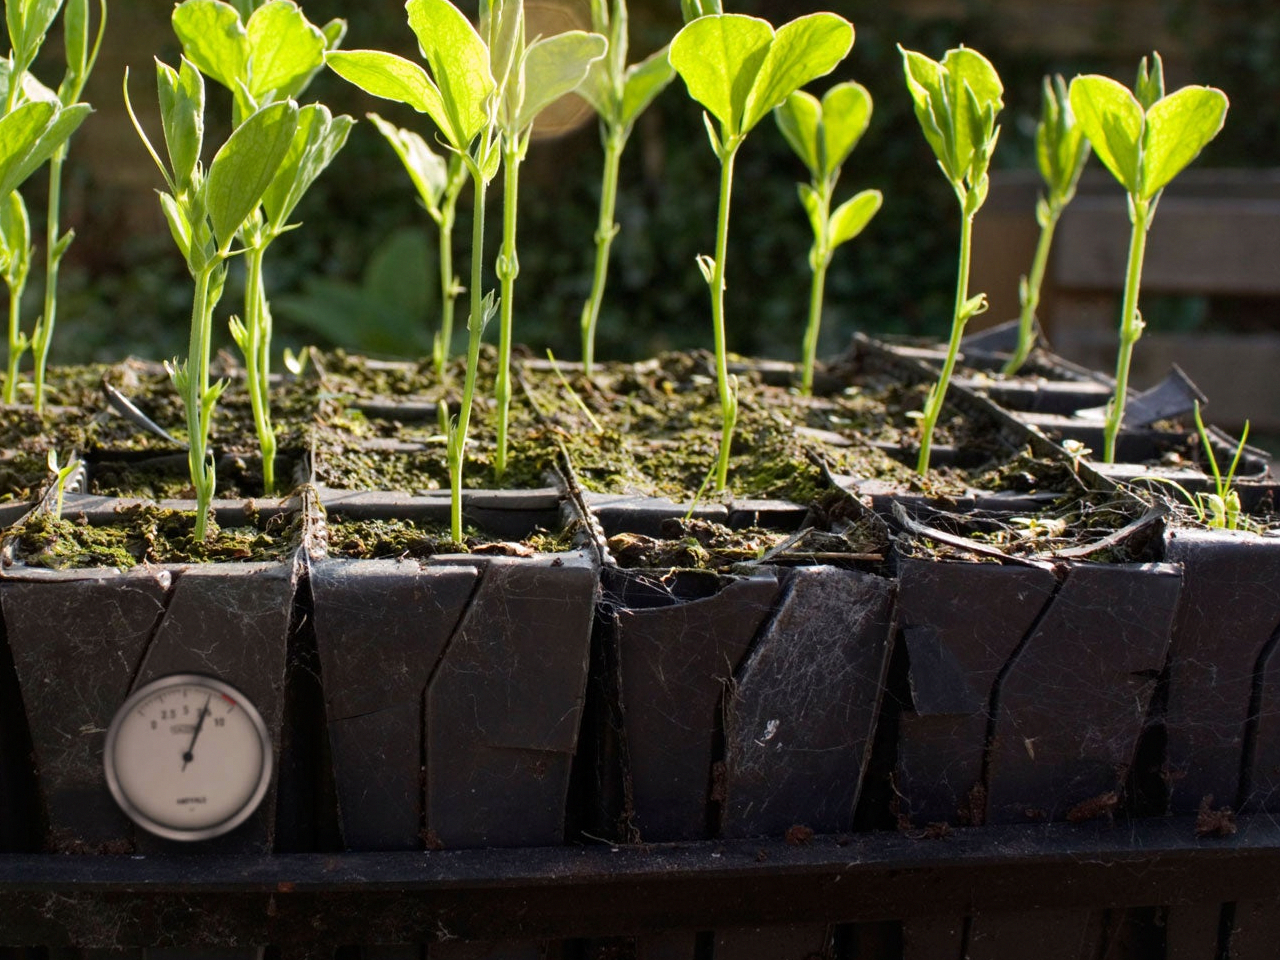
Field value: {"value": 7.5, "unit": "A"}
